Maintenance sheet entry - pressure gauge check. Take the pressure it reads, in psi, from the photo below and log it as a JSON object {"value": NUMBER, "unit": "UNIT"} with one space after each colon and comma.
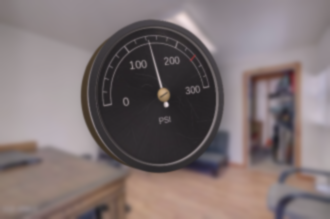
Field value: {"value": 140, "unit": "psi"}
